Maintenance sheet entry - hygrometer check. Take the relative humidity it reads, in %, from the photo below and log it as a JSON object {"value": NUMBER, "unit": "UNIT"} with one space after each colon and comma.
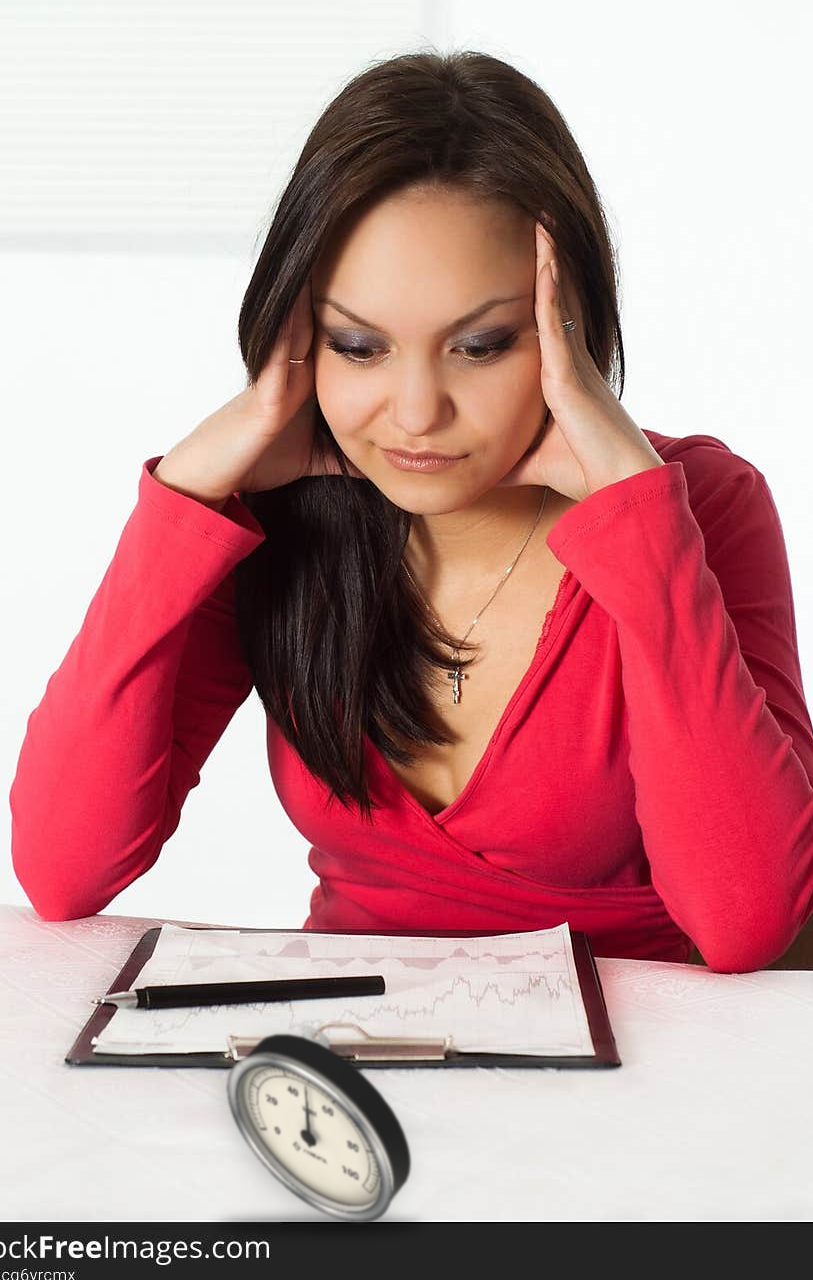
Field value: {"value": 50, "unit": "%"}
